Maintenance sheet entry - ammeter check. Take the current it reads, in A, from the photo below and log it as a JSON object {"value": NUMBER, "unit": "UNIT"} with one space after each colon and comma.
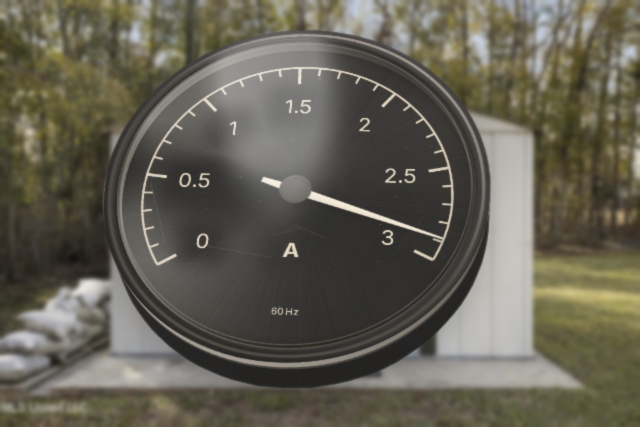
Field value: {"value": 2.9, "unit": "A"}
